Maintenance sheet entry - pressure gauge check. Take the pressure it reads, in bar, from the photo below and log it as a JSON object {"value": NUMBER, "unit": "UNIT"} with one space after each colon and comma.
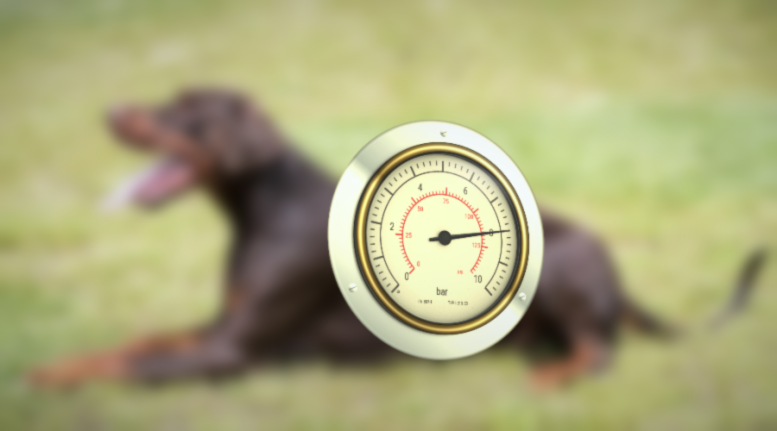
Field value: {"value": 8, "unit": "bar"}
